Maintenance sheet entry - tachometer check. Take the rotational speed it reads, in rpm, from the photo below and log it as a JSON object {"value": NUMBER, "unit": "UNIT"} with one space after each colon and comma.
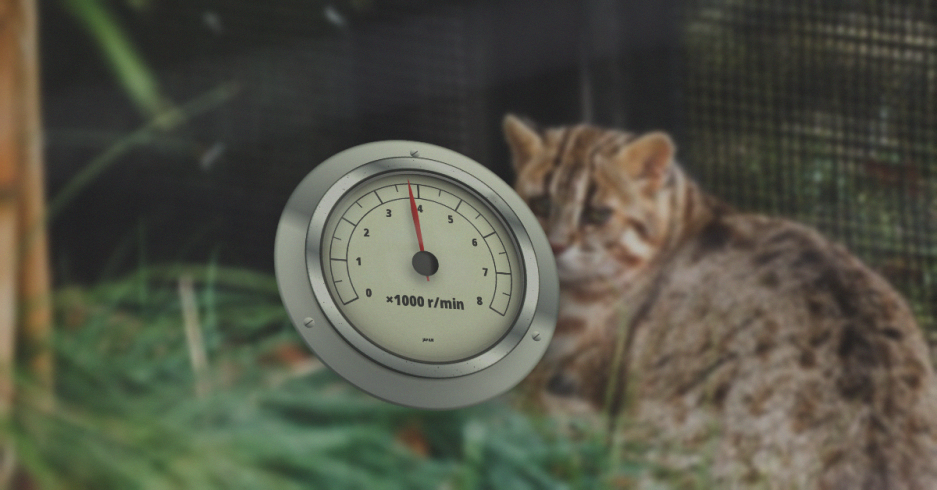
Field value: {"value": 3750, "unit": "rpm"}
